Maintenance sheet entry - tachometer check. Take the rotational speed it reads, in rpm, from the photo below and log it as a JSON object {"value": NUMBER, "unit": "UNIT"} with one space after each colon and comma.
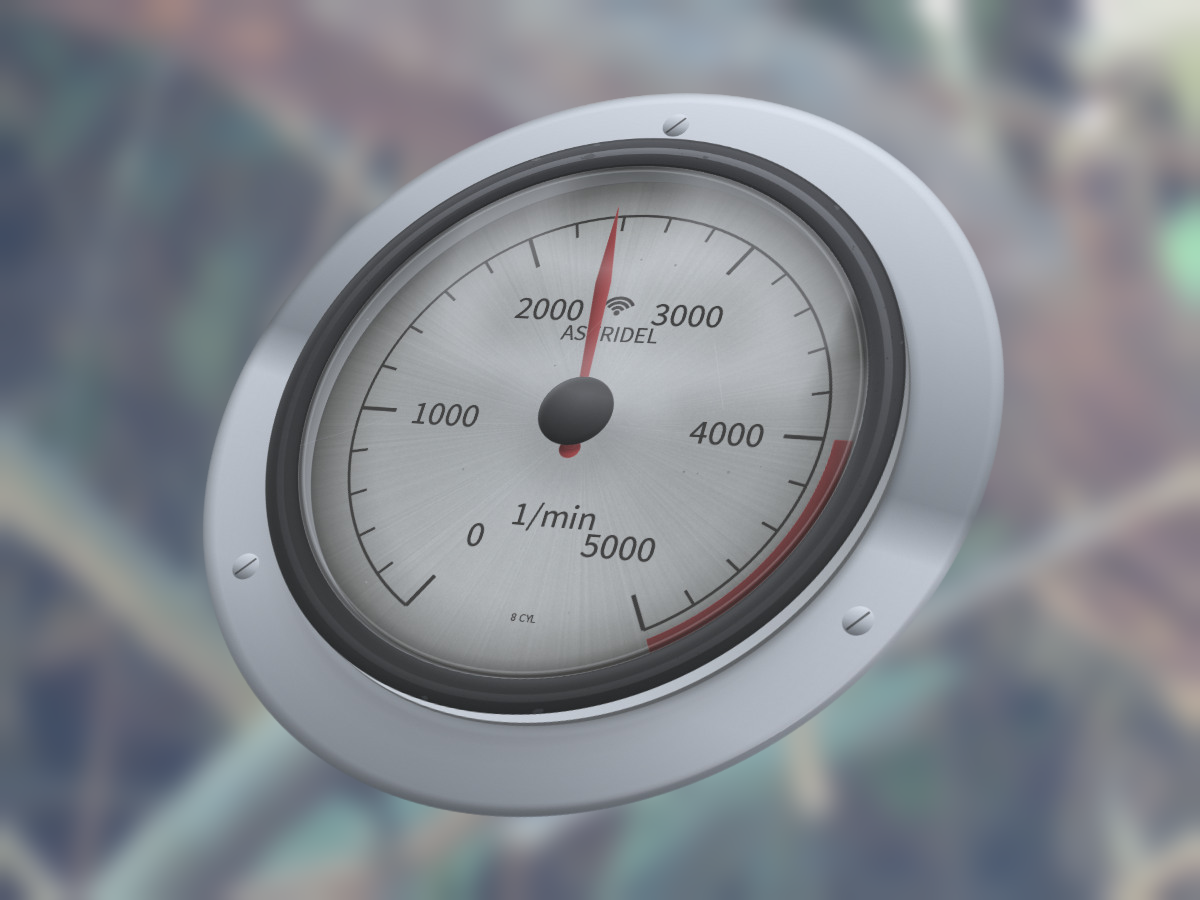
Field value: {"value": 2400, "unit": "rpm"}
